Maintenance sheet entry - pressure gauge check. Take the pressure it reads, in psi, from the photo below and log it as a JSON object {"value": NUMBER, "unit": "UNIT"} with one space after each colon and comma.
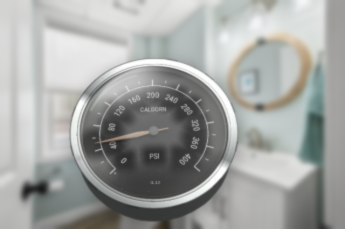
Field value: {"value": 50, "unit": "psi"}
